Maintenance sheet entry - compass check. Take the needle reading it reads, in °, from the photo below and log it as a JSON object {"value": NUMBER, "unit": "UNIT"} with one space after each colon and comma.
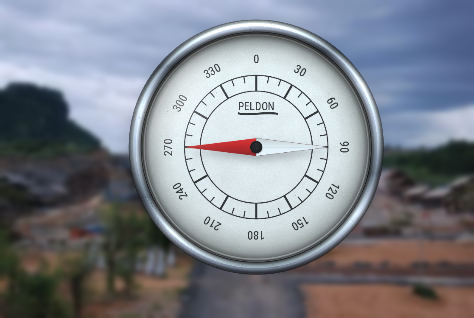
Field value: {"value": 270, "unit": "°"}
